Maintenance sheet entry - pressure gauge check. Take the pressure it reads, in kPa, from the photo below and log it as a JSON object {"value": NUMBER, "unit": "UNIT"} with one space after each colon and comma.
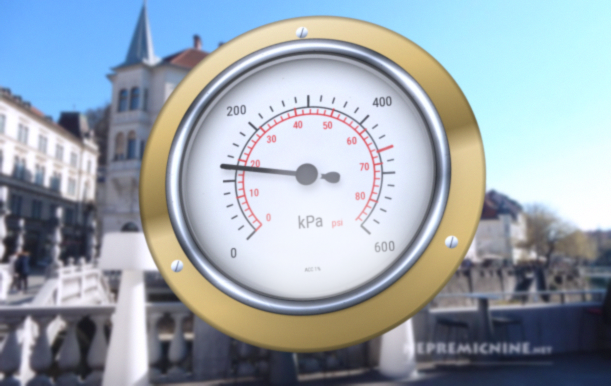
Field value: {"value": 120, "unit": "kPa"}
